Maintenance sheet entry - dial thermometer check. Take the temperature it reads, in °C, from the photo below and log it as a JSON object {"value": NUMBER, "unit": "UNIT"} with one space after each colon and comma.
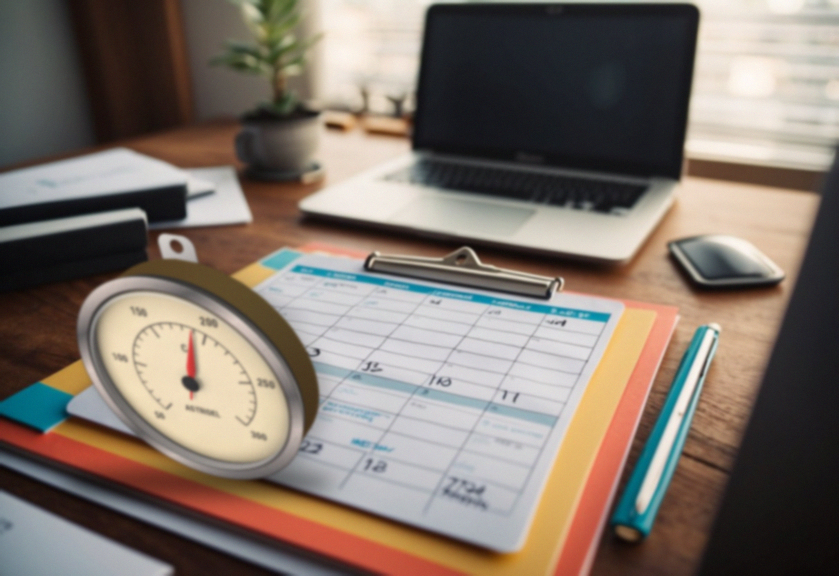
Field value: {"value": 190, "unit": "°C"}
